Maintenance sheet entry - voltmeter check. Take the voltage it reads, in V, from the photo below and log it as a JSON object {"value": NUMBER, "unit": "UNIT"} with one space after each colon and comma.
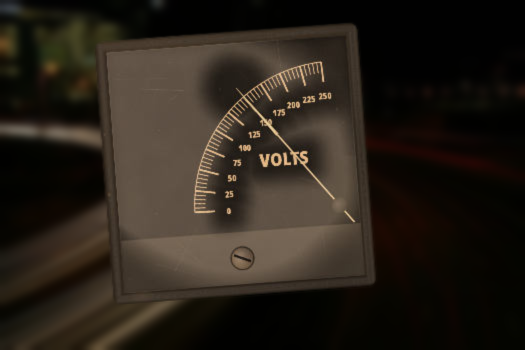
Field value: {"value": 150, "unit": "V"}
